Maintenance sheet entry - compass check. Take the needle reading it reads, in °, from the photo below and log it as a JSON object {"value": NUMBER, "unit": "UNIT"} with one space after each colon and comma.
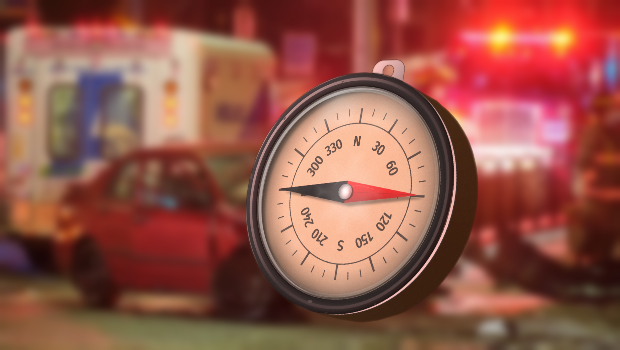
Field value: {"value": 90, "unit": "°"}
